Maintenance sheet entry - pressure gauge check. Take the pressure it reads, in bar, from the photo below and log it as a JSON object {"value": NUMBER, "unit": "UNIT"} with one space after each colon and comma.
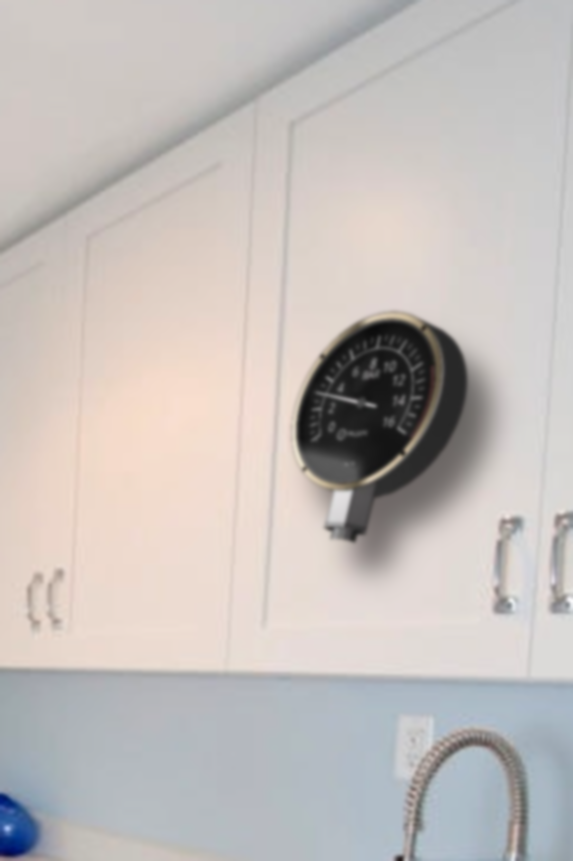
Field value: {"value": 3, "unit": "bar"}
